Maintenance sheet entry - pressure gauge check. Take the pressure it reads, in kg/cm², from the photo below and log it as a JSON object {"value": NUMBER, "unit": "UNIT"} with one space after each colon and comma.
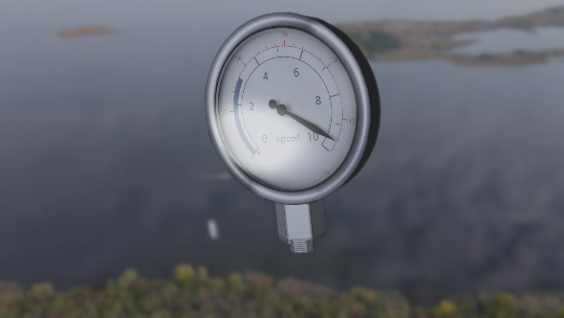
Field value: {"value": 9.5, "unit": "kg/cm²"}
